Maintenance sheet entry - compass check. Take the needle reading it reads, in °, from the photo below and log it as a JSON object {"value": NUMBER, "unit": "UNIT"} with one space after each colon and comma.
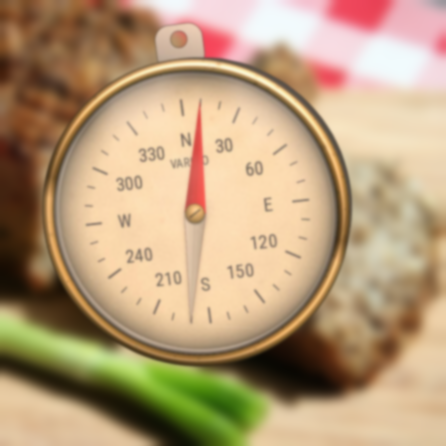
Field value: {"value": 10, "unit": "°"}
